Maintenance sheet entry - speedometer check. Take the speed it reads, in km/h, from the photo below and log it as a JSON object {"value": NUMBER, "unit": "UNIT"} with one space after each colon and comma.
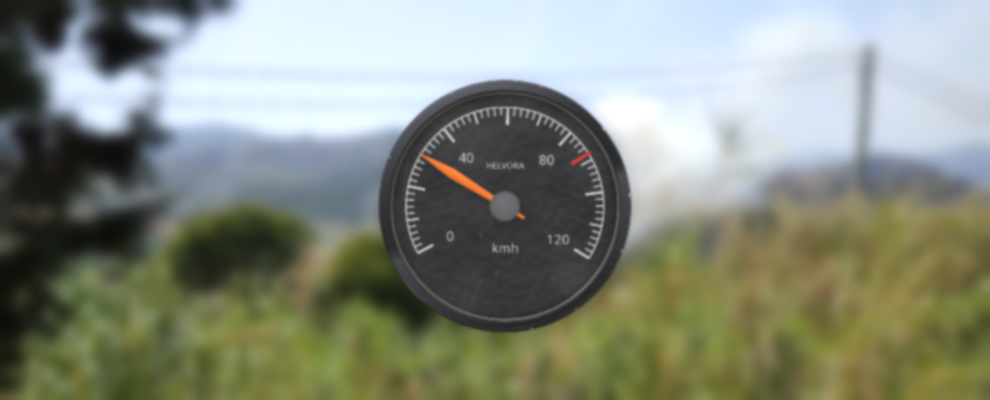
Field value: {"value": 30, "unit": "km/h"}
